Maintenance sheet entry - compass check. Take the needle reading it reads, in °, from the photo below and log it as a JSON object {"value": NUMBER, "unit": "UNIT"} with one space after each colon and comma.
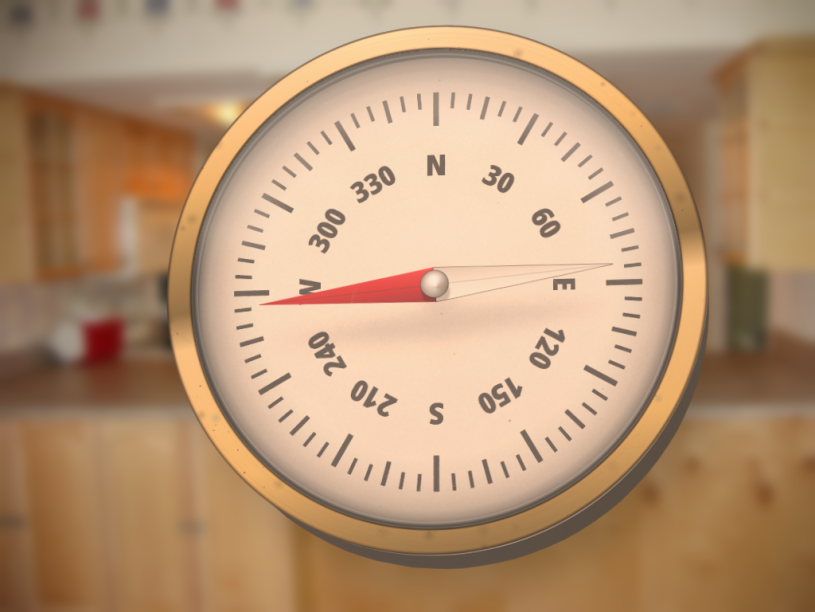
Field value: {"value": 265, "unit": "°"}
